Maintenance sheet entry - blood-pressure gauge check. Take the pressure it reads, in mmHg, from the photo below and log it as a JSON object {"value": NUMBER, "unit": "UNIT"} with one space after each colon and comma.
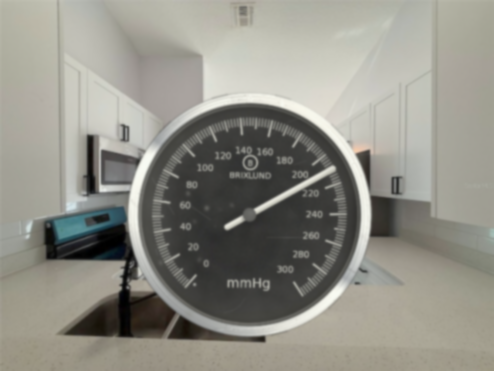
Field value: {"value": 210, "unit": "mmHg"}
